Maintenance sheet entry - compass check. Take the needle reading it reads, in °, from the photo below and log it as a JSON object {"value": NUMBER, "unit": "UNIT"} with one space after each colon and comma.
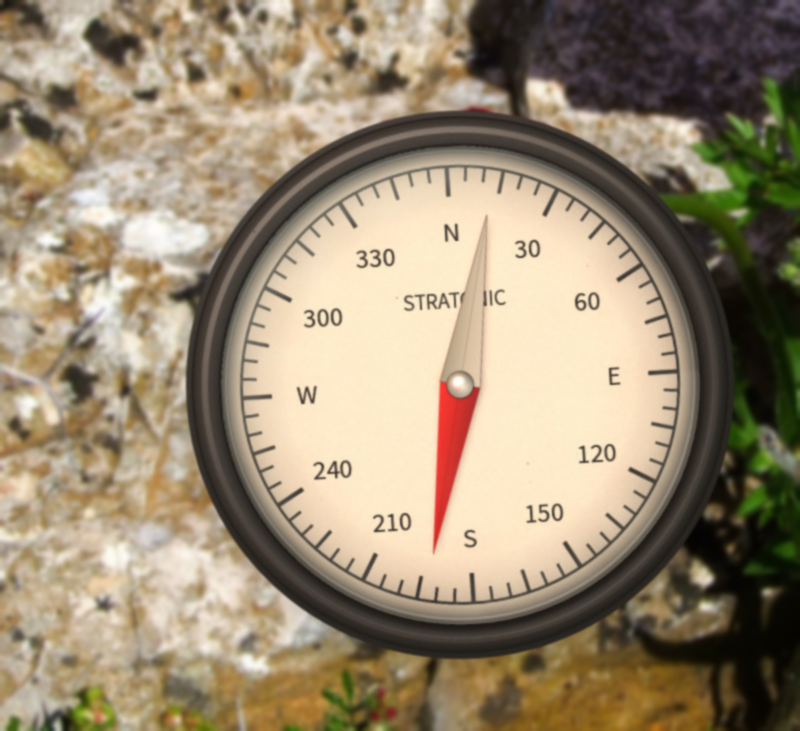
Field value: {"value": 192.5, "unit": "°"}
